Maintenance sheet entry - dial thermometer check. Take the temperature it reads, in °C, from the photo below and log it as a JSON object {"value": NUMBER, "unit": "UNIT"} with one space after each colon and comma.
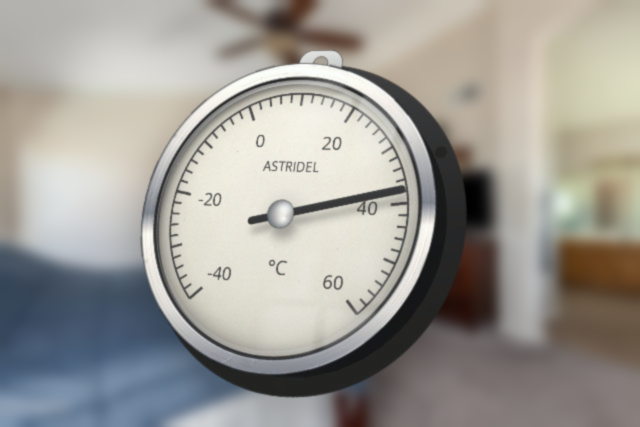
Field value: {"value": 38, "unit": "°C"}
